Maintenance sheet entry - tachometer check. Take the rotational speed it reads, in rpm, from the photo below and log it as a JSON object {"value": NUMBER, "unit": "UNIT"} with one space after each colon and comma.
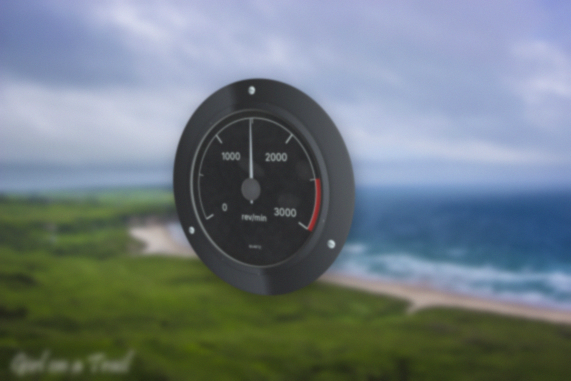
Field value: {"value": 1500, "unit": "rpm"}
